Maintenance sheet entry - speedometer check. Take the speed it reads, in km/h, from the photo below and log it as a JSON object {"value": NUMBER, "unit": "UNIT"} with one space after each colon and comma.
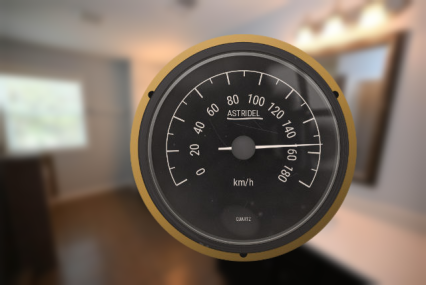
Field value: {"value": 155, "unit": "km/h"}
